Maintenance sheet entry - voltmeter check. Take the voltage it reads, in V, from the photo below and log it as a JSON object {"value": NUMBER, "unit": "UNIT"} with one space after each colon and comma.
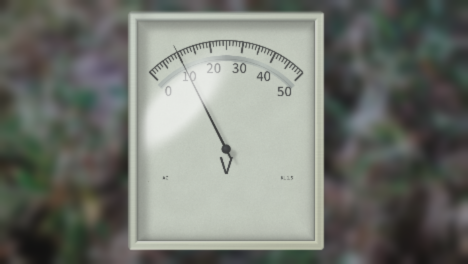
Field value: {"value": 10, "unit": "V"}
